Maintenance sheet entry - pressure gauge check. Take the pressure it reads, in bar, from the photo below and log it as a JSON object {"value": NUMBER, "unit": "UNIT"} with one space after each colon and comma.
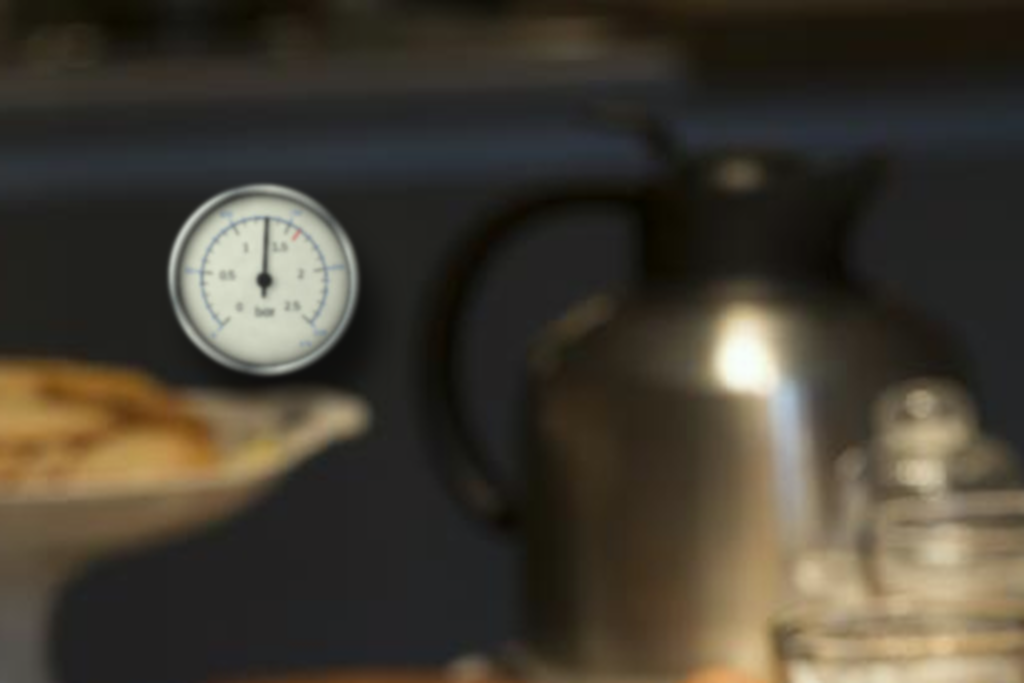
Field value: {"value": 1.3, "unit": "bar"}
